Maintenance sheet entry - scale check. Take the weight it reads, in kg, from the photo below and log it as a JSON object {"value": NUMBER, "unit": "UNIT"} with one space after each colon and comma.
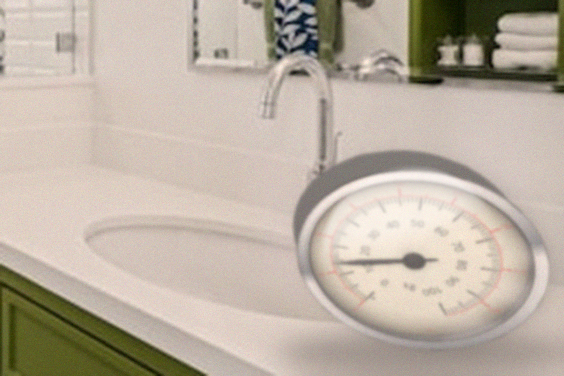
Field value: {"value": 15, "unit": "kg"}
